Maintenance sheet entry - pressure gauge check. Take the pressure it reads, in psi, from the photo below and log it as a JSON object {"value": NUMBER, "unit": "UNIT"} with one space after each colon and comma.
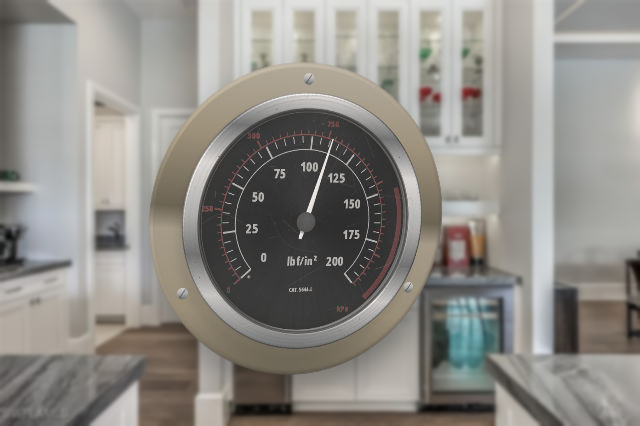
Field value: {"value": 110, "unit": "psi"}
